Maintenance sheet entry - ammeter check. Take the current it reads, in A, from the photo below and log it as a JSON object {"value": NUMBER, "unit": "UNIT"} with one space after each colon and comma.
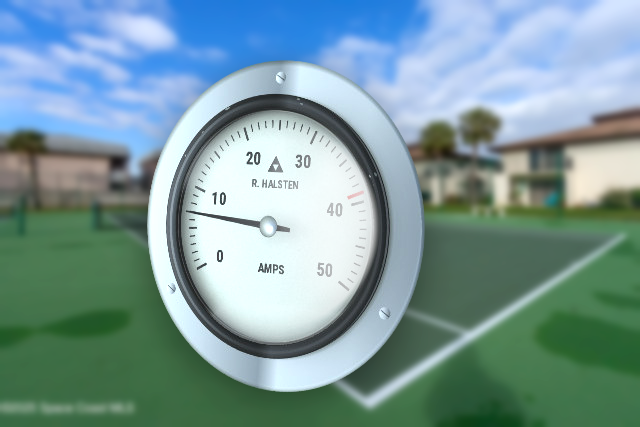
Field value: {"value": 7, "unit": "A"}
